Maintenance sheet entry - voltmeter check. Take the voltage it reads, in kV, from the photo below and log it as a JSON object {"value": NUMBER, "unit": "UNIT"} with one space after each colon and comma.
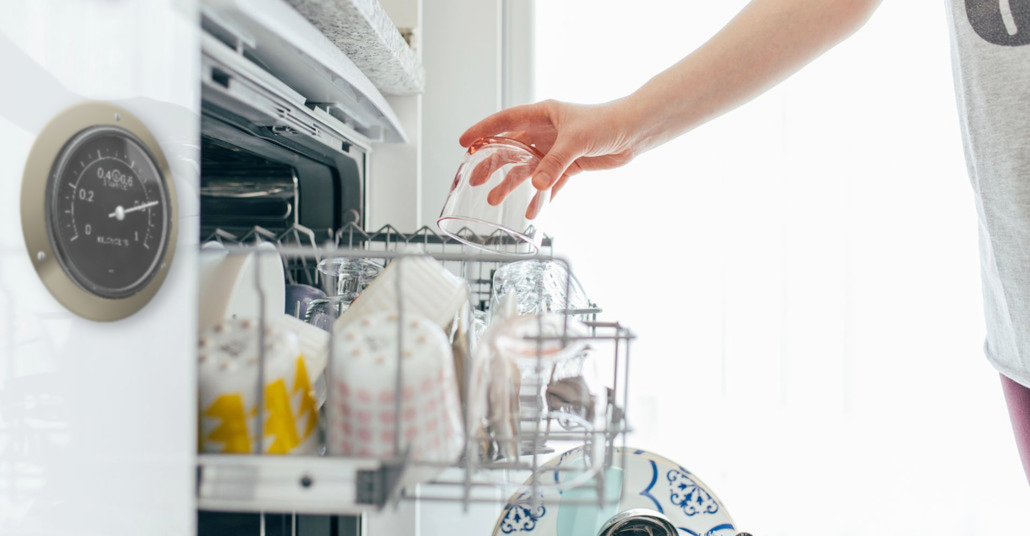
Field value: {"value": 0.8, "unit": "kV"}
